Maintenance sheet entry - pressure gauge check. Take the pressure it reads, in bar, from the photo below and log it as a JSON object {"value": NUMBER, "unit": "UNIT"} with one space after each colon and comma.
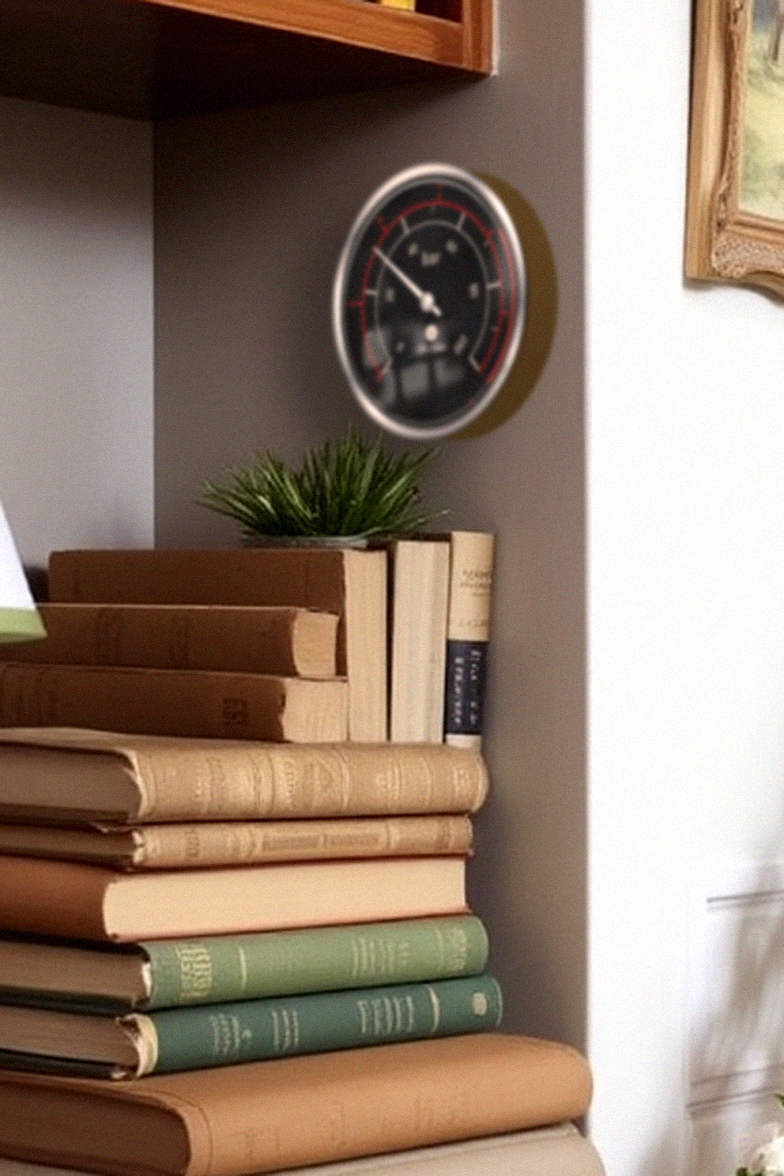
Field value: {"value": 30, "unit": "bar"}
